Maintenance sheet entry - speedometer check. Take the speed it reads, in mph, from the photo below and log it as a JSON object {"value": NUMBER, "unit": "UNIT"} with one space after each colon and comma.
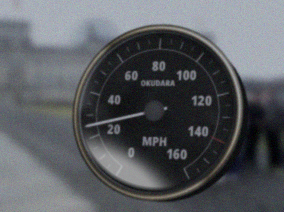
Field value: {"value": 25, "unit": "mph"}
